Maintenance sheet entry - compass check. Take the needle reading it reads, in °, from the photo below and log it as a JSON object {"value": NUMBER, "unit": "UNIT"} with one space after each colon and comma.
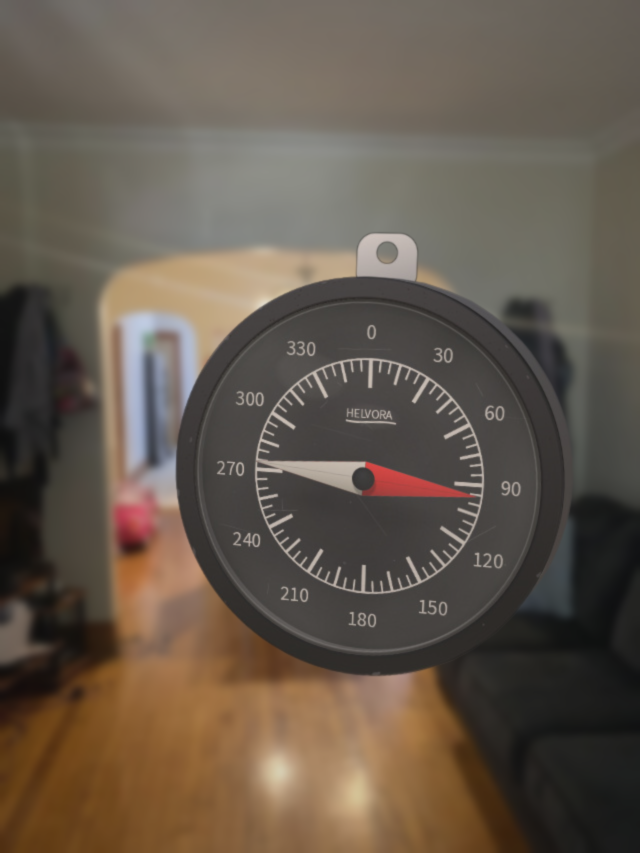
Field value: {"value": 95, "unit": "°"}
